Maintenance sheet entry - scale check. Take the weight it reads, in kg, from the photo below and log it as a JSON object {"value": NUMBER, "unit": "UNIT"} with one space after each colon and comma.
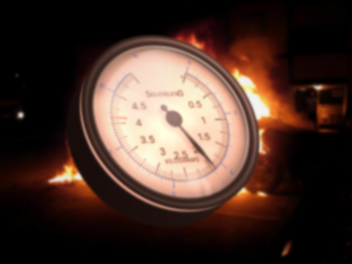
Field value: {"value": 2, "unit": "kg"}
